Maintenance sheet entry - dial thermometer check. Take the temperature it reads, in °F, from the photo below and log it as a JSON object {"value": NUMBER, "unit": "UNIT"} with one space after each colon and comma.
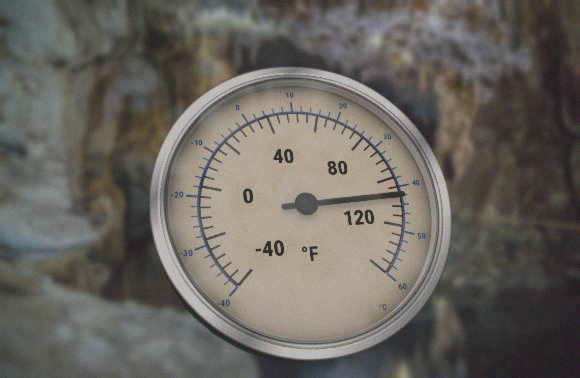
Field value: {"value": 108, "unit": "°F"}
